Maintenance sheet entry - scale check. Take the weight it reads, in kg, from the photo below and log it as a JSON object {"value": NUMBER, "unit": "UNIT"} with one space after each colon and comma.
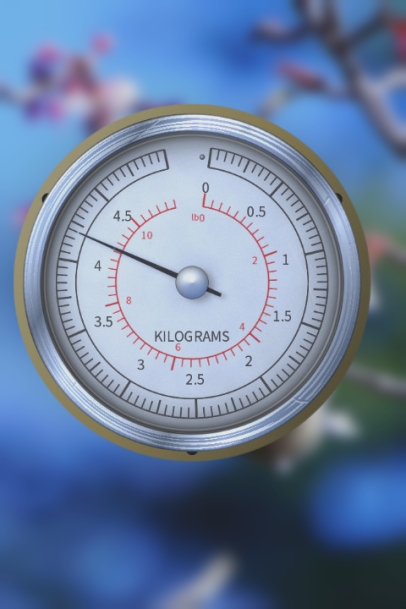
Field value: {"value": 4.2, "unit": "kg"}
